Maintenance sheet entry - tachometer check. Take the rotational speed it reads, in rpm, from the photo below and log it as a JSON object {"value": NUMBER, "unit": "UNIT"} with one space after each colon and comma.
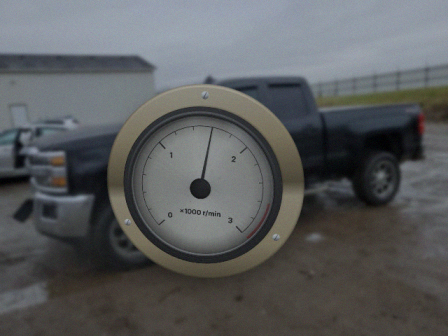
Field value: {"value": 1600, "unit": "rpm"}
